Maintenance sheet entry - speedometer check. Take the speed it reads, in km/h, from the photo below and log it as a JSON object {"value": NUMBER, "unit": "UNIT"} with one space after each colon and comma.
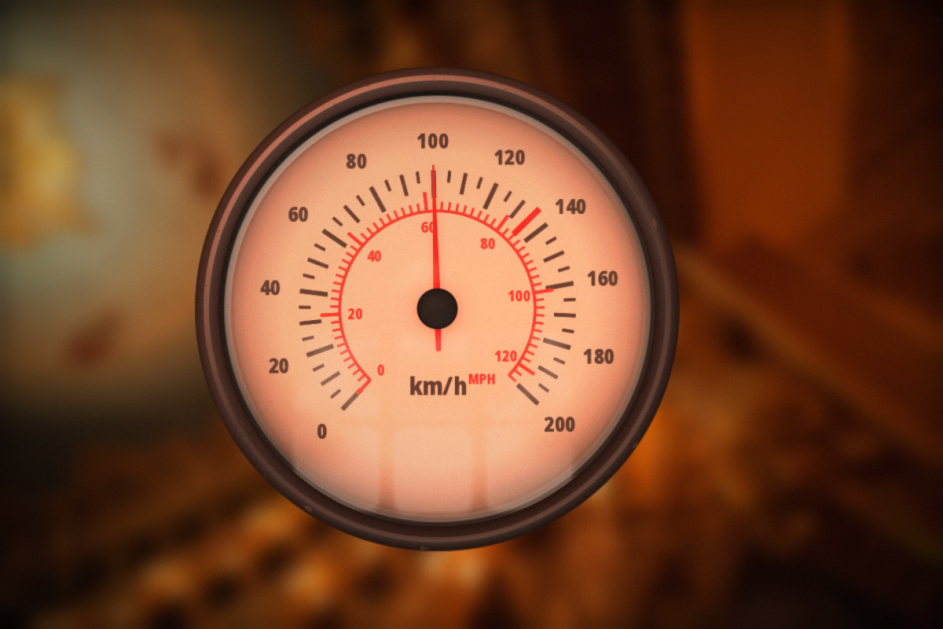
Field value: {"value": 100, "unit": "km/h"}
